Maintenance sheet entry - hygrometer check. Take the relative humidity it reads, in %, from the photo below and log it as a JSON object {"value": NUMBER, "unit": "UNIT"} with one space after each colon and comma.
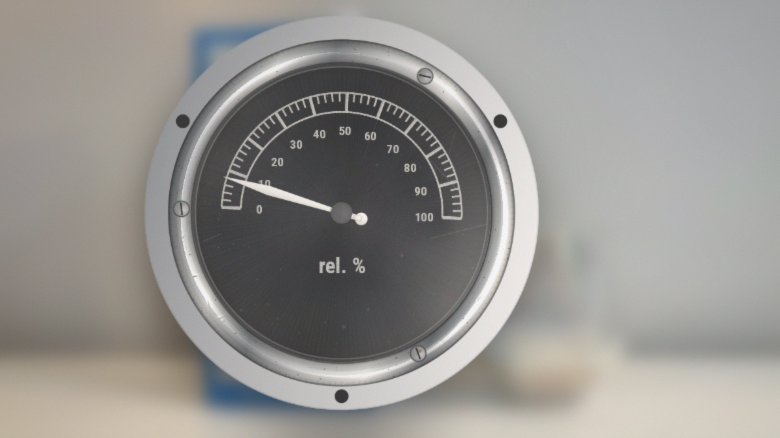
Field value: {"value": 8, "unit": "%"}
